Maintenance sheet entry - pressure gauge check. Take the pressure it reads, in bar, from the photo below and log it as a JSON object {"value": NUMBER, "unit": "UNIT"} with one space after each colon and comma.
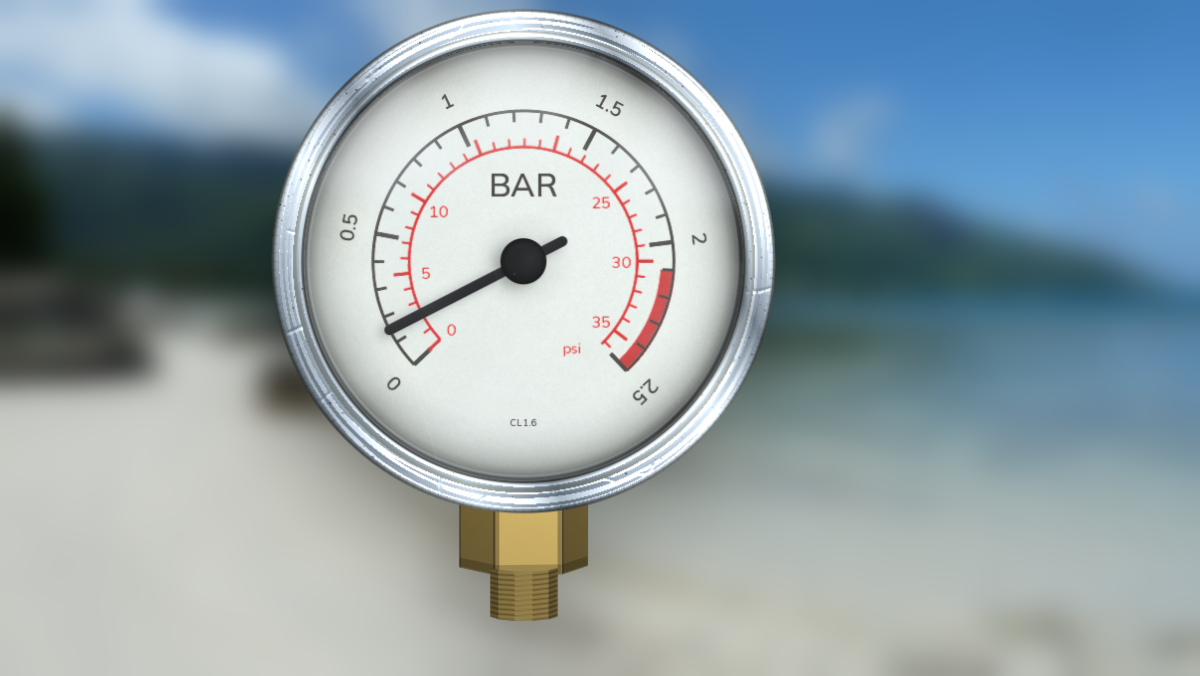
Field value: {"value": 0.15, "unit": "bar"}
